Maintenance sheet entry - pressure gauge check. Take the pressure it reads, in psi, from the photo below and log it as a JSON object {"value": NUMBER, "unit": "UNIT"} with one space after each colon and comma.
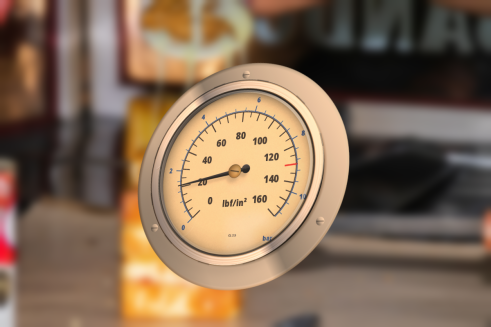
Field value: {"value": 20, "unit": "psi"}
